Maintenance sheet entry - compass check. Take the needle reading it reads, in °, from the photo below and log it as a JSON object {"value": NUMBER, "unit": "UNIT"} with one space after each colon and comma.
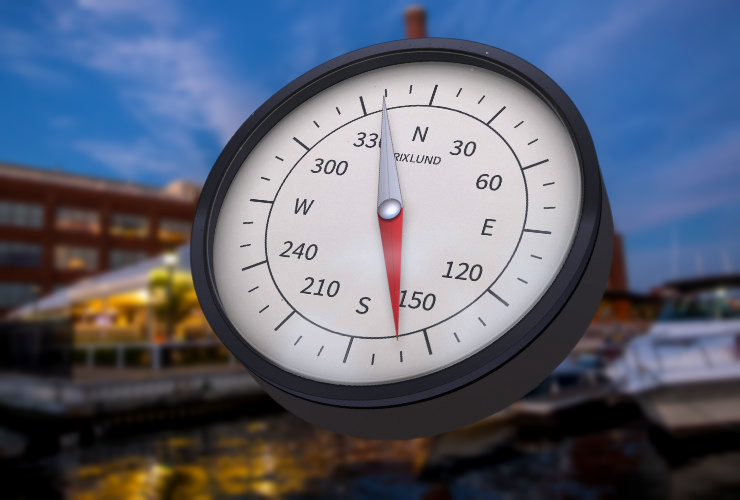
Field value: {"value": 160, "unit": "°"}
